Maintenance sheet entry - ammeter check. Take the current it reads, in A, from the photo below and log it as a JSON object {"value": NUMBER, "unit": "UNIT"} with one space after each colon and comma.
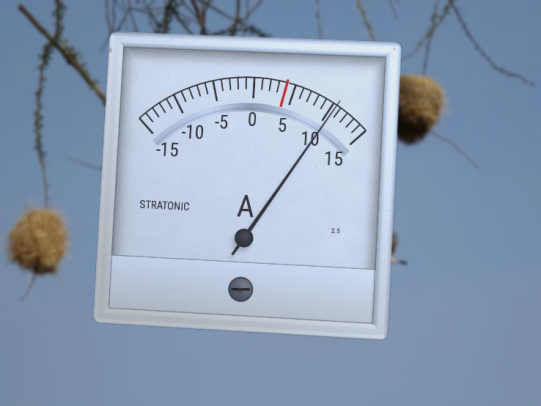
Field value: {"value": 10.5, "unit": "A"}
